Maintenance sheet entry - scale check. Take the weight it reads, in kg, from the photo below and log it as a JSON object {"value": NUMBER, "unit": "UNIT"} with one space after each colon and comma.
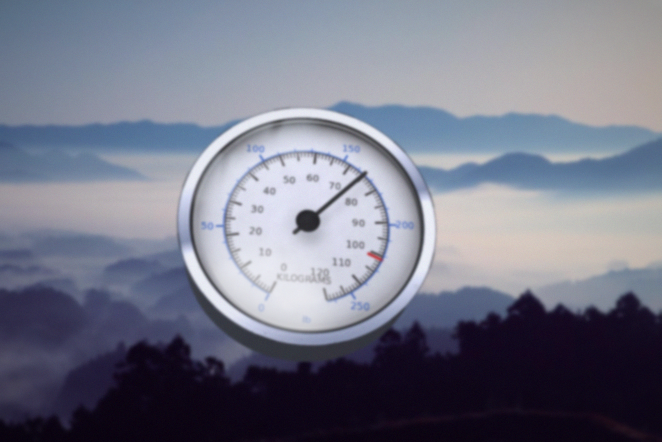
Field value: {"value": 75, "unit": "kg"}
